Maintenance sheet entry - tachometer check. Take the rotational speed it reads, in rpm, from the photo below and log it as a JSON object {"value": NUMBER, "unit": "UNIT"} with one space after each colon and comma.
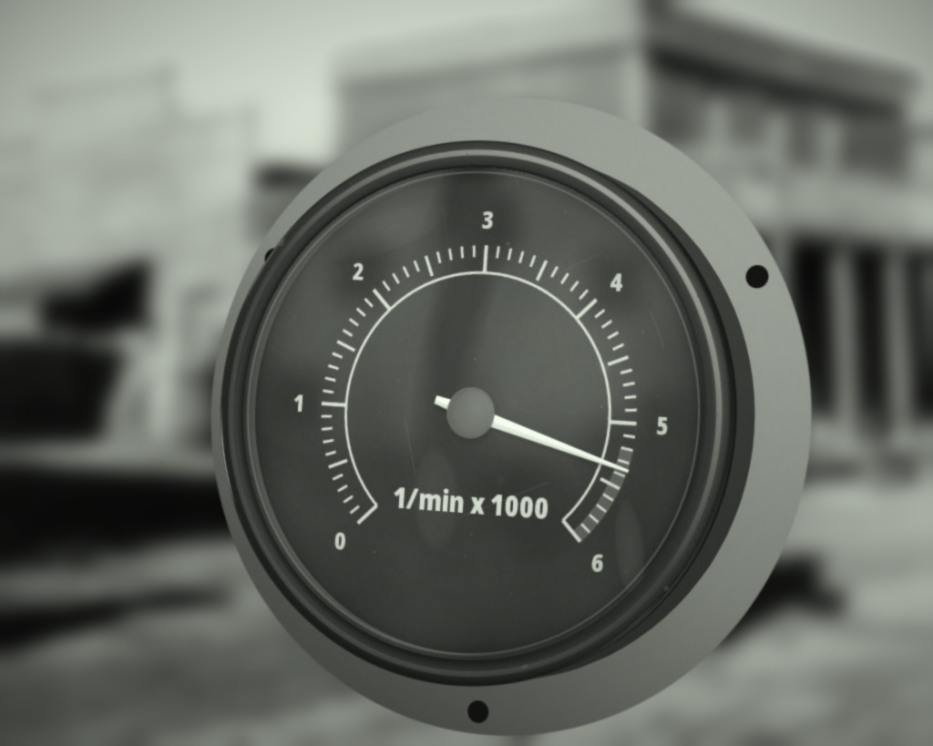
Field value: {"value": 5350, "unit": "rpm"}
